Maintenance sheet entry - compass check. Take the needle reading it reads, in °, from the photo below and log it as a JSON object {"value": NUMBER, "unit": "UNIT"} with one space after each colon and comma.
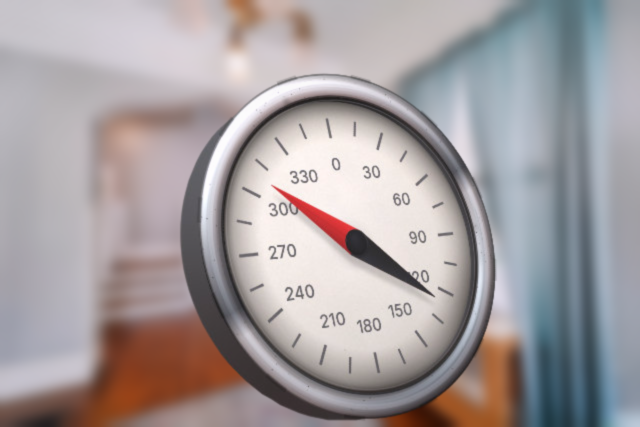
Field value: {"value": 307.5, "unit": "°"}
